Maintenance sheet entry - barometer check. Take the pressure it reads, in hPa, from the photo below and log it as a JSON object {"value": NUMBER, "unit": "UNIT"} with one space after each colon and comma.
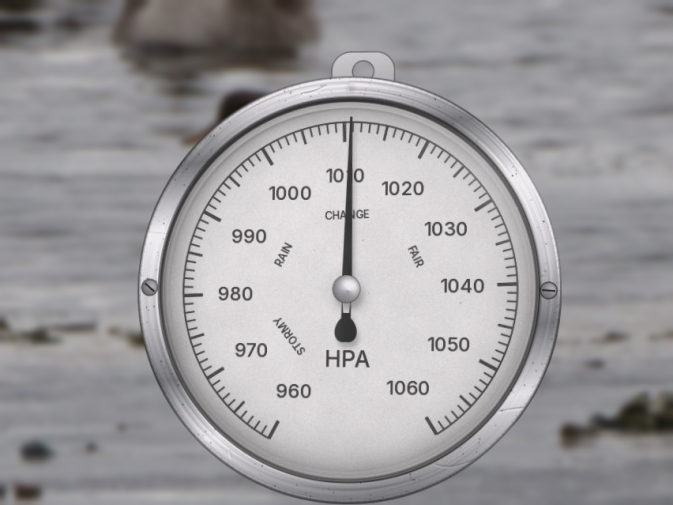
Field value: {"value": 1011, "unit": "hPa"}
